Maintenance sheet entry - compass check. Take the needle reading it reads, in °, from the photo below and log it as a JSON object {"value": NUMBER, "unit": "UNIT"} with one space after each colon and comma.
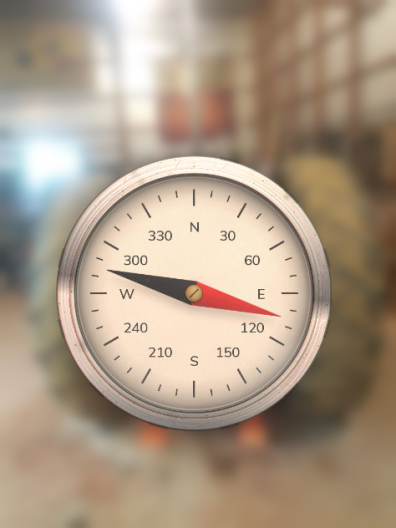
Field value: {"value": 105, "unit": "°"}
